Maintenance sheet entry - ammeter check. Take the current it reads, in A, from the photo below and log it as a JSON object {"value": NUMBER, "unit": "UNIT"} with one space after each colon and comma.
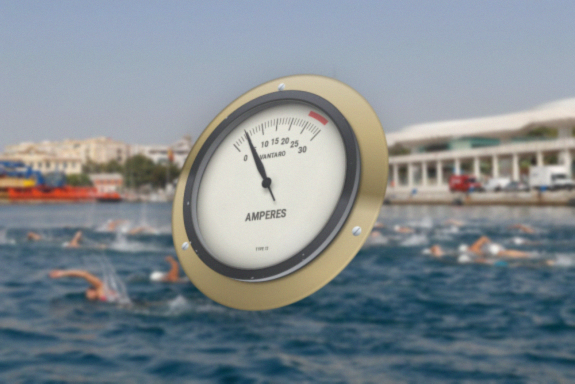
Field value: {"value": 5, "unit": "A"}
